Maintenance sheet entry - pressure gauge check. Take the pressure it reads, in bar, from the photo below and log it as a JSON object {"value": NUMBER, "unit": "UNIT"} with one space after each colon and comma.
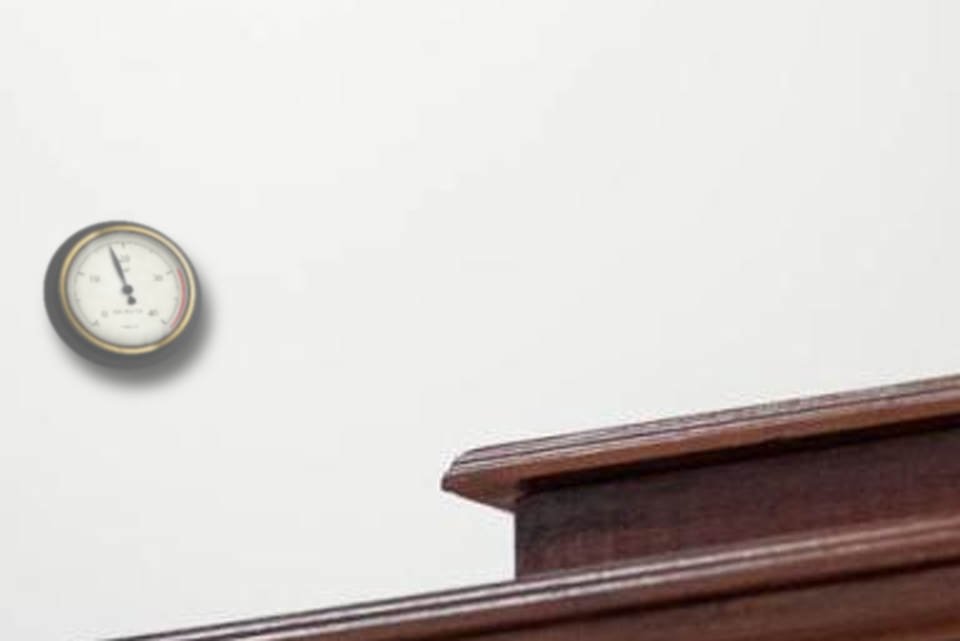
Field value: {"value": 17.5, "unit": "bar"}
